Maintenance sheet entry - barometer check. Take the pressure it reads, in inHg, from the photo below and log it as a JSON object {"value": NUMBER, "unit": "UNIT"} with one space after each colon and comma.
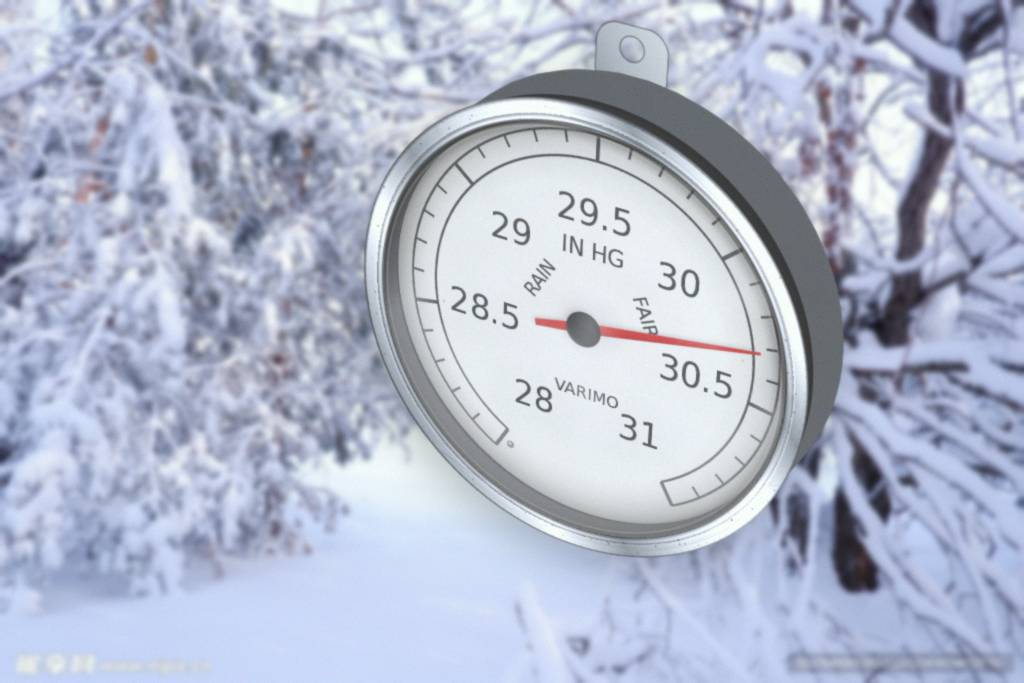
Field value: {"value": 30.3, "unit": "inHg"}
